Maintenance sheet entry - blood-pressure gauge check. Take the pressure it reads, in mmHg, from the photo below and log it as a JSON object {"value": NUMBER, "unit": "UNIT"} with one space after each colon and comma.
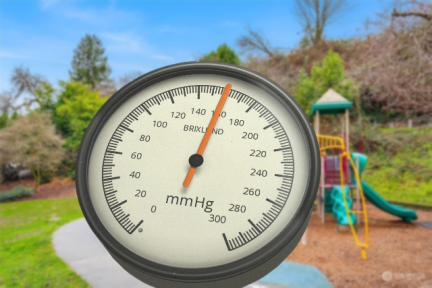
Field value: {"value": 160, "unit": "mmHg"}
